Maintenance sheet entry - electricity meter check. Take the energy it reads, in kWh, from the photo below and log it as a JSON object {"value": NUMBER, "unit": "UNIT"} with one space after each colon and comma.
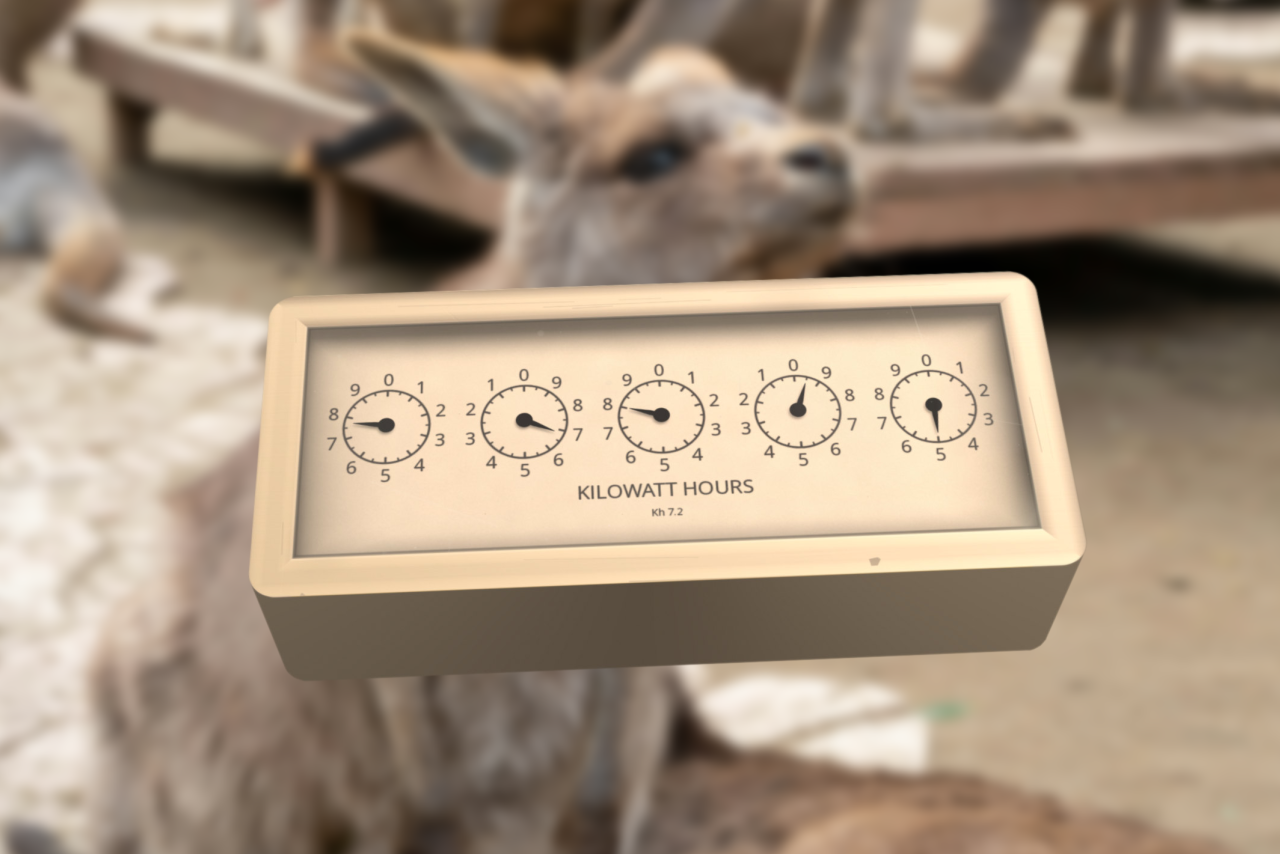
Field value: {"value": 76795, "unit": "kWh"}
